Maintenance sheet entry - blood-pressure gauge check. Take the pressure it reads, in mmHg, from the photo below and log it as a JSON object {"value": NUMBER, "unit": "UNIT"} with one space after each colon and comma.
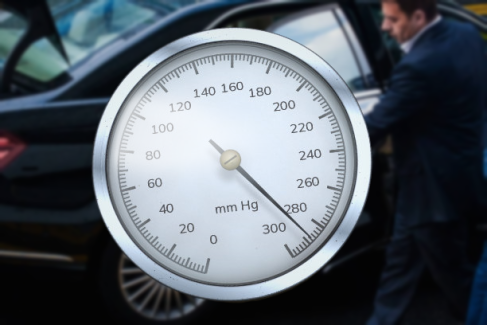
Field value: {"value": 288, "unit": "mmHg"}
